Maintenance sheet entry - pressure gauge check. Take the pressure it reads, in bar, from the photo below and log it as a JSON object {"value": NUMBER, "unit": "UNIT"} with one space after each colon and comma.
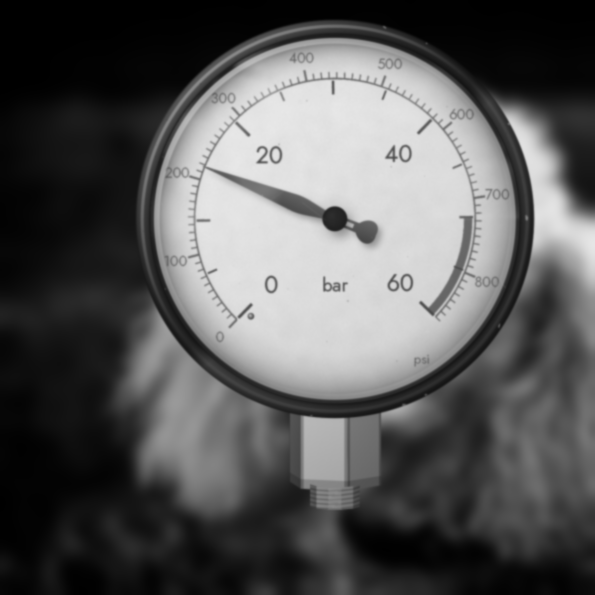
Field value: {"value": 15, "unit": "bar"}
